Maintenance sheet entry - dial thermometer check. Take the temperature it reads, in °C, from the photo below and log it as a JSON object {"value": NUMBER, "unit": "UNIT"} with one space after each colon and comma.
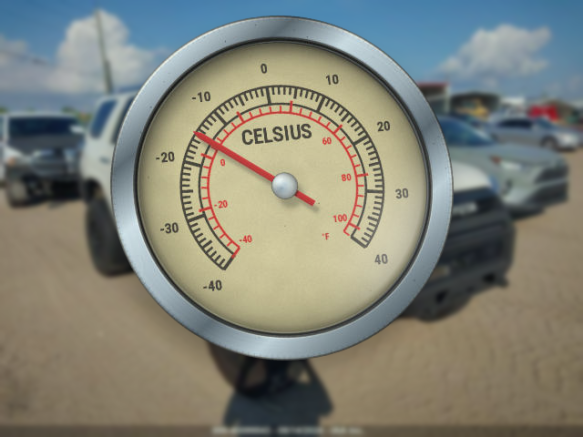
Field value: {"value": -15, "unit": "°C"}
